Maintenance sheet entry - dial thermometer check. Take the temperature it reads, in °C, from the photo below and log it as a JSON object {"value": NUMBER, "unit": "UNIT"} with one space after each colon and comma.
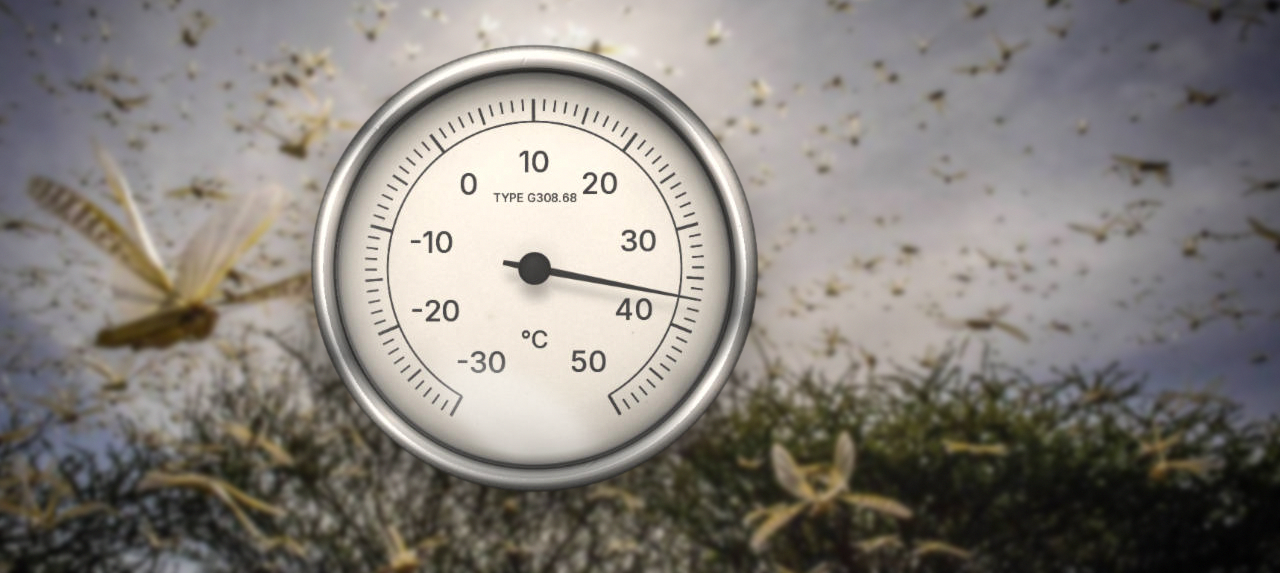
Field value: {"value": 37, "unit": "°C"}
